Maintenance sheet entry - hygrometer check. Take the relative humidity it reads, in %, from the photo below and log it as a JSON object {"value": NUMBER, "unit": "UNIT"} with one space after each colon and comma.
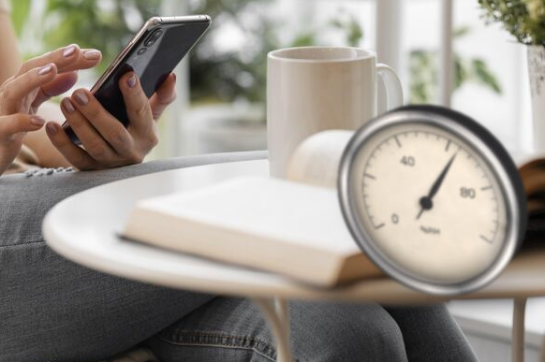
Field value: {"value": 64, "unit": "%"}
